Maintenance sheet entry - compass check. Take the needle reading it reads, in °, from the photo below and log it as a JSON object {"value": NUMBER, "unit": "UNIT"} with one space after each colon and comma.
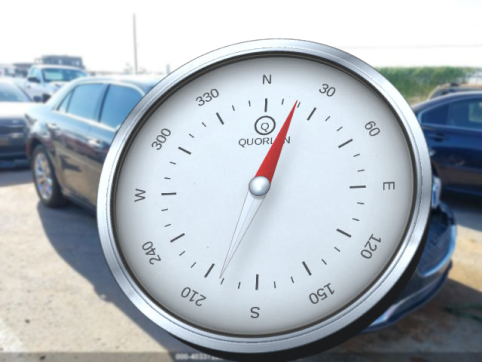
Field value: {"value": 20, "unit": "°"}
